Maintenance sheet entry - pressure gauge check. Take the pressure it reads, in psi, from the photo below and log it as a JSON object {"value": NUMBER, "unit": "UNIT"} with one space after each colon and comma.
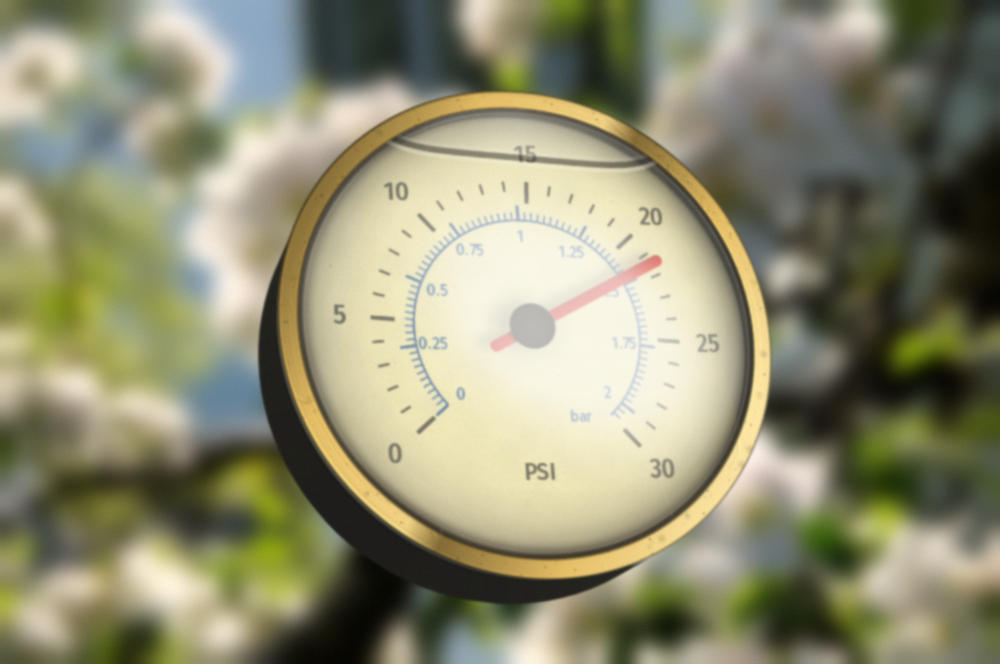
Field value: {"value": 21.5, "unit": "psi"}
